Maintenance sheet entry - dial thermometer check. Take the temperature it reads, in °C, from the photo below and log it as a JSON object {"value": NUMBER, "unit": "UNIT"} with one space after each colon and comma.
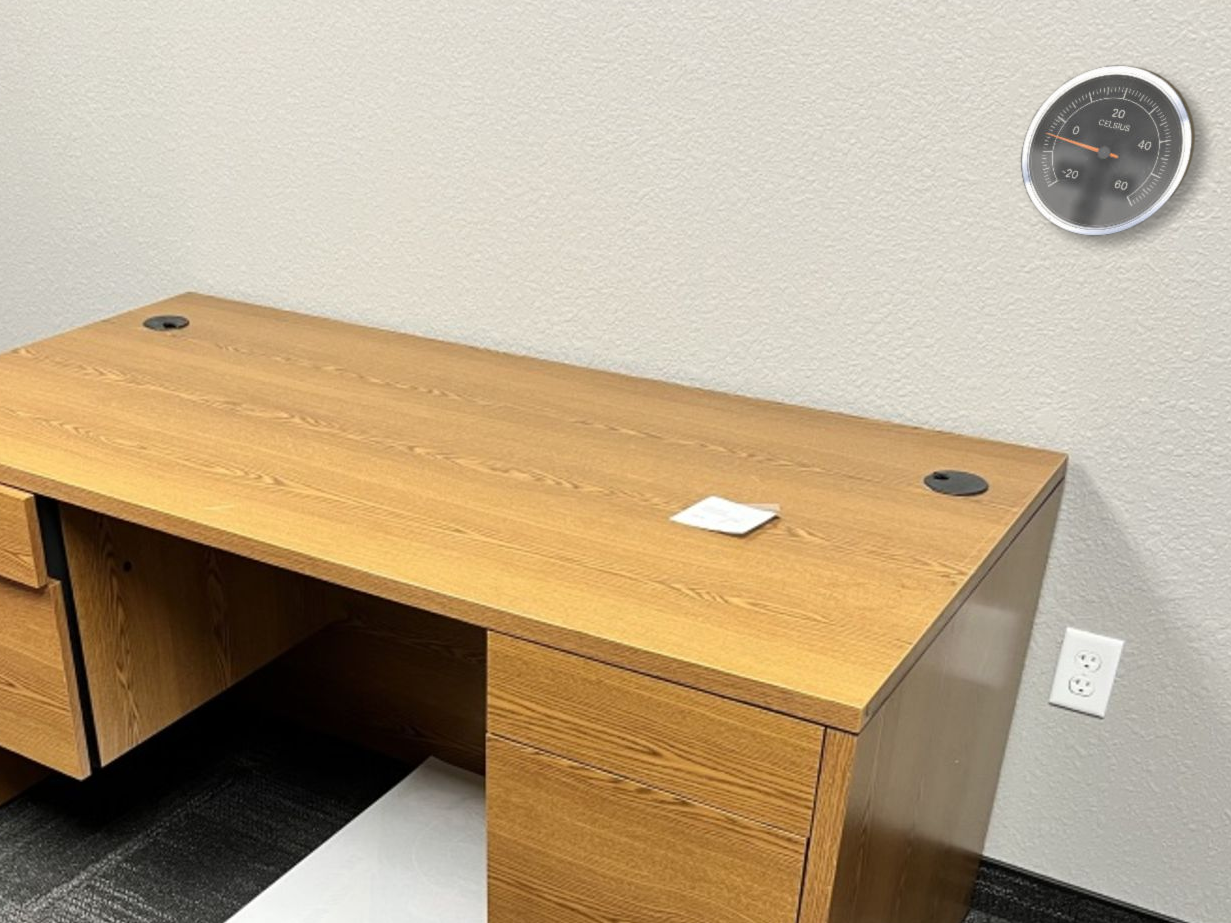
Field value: {"value": -5, "unit": "°C"}
